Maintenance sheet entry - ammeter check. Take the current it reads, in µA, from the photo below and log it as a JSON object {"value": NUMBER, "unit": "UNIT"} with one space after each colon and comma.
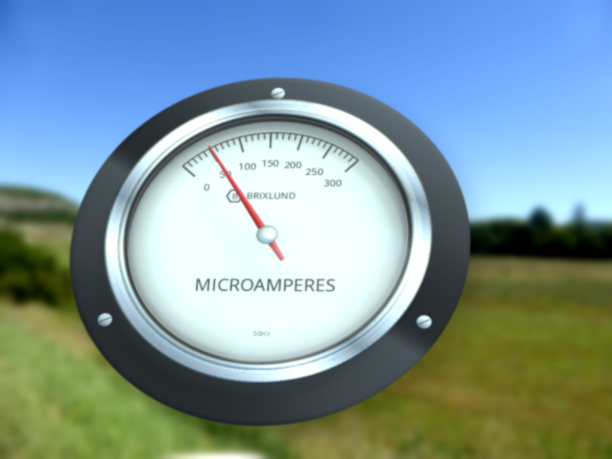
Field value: {"value": 50, "unit": "µA"}
